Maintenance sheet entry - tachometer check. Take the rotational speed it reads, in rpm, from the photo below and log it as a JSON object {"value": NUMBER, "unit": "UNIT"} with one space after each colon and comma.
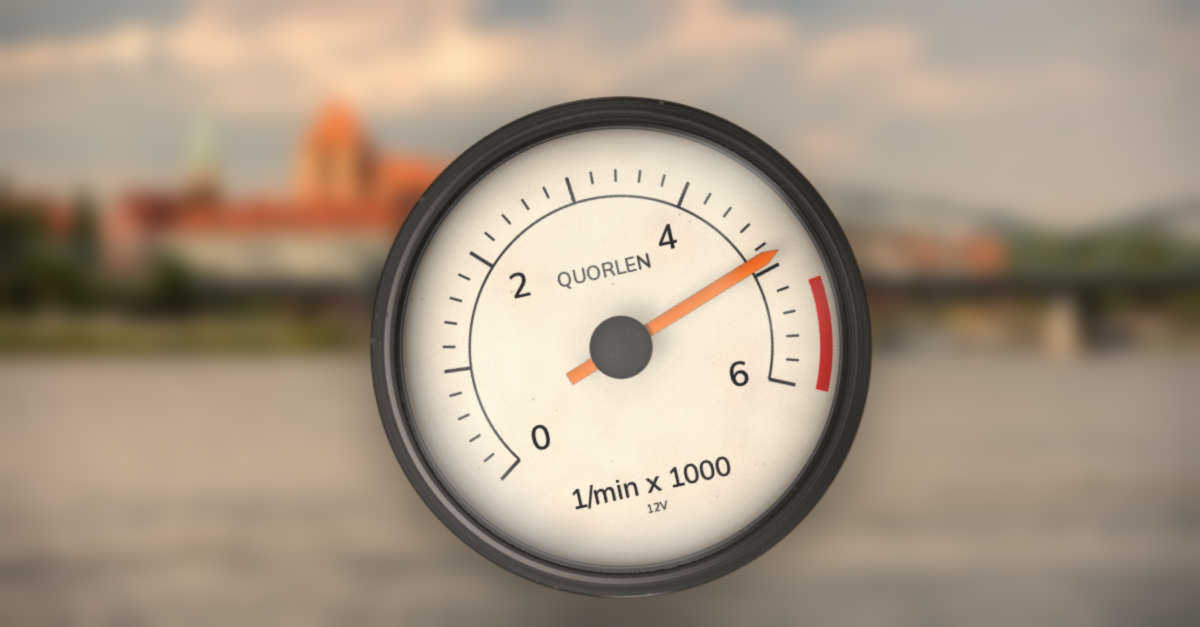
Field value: {"value": 4900, "unit": "rpm"}
